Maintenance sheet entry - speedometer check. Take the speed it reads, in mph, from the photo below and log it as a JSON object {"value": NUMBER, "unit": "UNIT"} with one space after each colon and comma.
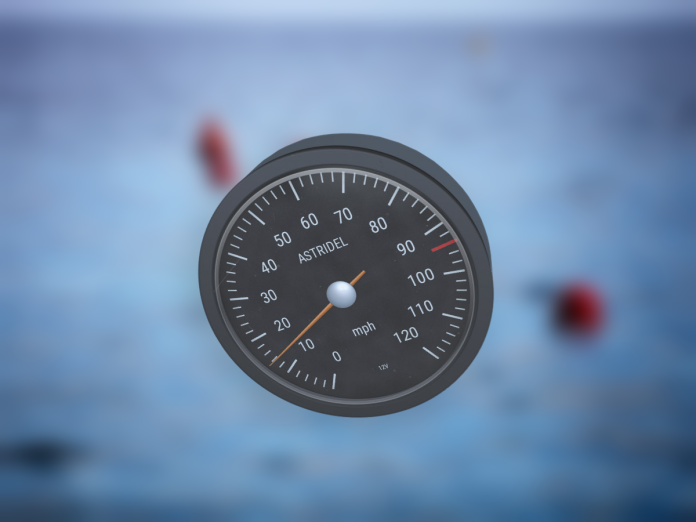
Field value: {"value": 14, "unit": "mph"}
